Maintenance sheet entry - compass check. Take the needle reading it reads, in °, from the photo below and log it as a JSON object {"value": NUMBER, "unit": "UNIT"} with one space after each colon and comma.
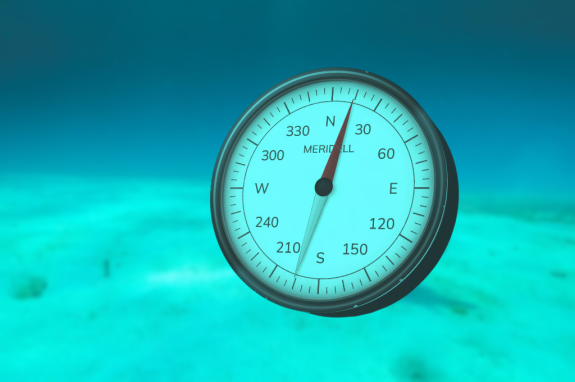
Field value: {"value": 15, "unit": "°"}
